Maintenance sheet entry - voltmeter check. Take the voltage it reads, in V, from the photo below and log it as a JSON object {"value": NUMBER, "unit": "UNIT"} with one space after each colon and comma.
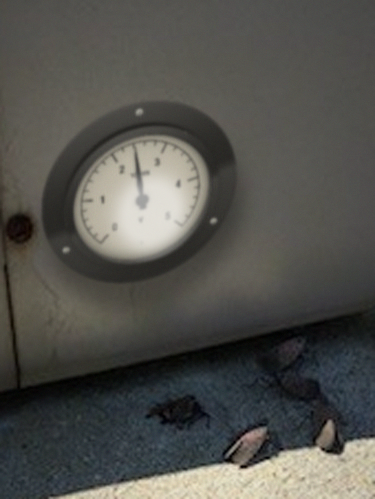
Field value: {"value": 2.4, "unit": "V"}
